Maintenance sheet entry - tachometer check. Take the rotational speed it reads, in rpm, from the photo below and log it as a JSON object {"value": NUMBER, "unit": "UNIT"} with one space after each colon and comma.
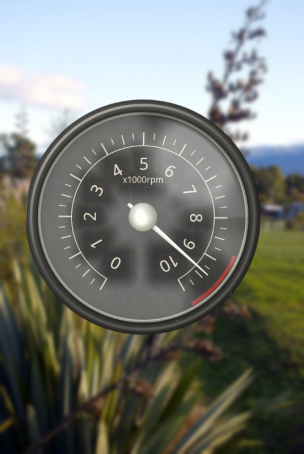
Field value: {"value": 9375, "unit": "rpm"}
